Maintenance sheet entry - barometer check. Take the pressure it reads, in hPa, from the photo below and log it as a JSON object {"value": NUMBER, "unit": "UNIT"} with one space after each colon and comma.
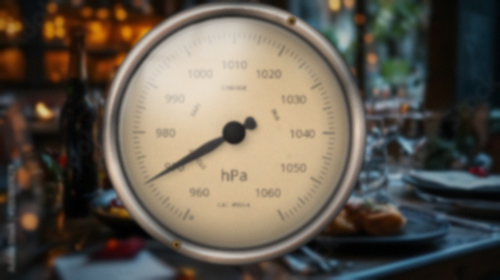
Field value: {"value": 970, "unit": "hPa"}
